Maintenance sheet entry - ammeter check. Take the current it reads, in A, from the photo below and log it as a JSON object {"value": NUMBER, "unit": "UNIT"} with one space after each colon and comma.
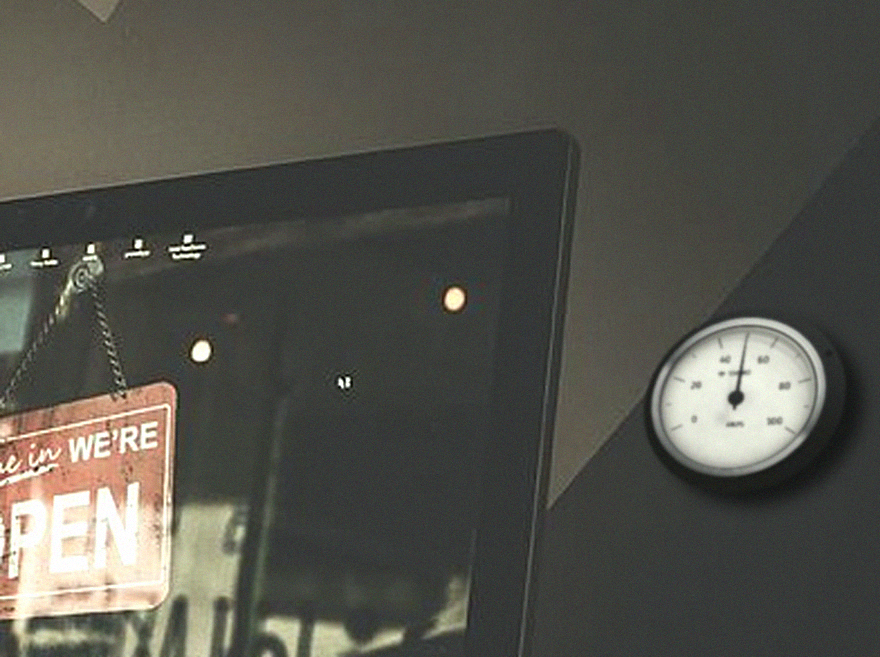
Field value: {"value": 50, "unit": "A"}
